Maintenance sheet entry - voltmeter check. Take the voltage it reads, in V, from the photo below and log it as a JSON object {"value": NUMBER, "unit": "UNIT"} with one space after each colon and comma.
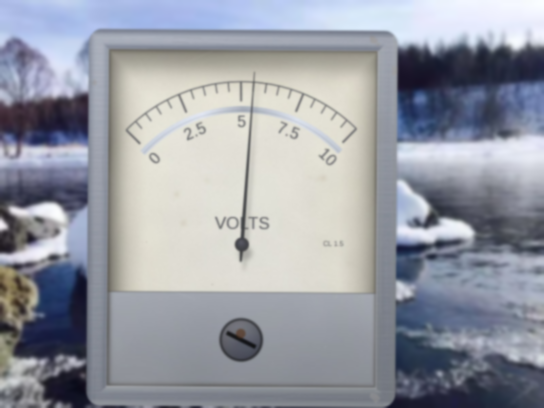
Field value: {"value": 5.5, "unit": "V"}
